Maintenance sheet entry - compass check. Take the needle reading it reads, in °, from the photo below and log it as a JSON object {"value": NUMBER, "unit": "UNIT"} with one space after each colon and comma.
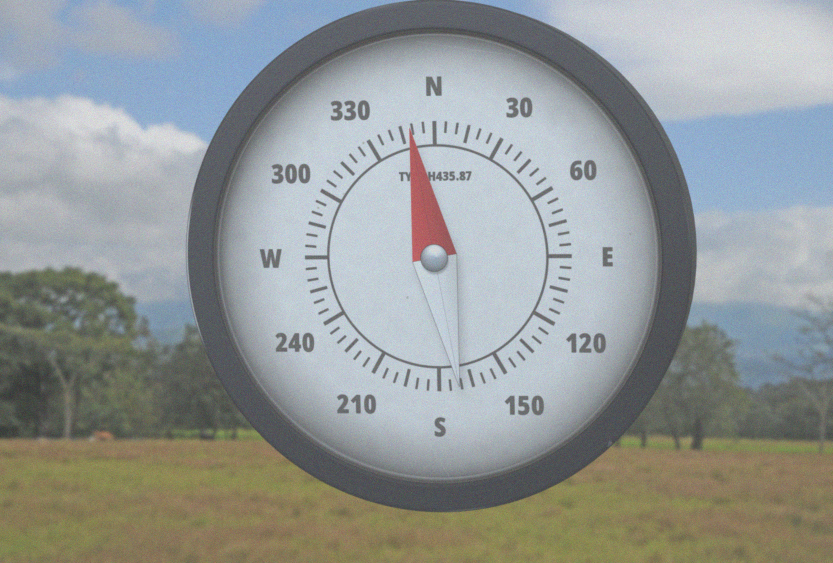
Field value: {"value": 350, "unit": "°"}
